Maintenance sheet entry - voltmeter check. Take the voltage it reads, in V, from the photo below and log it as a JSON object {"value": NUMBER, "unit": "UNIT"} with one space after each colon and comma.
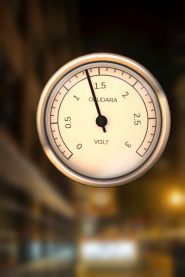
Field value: {"value": 1.35, "unit": "V"}
